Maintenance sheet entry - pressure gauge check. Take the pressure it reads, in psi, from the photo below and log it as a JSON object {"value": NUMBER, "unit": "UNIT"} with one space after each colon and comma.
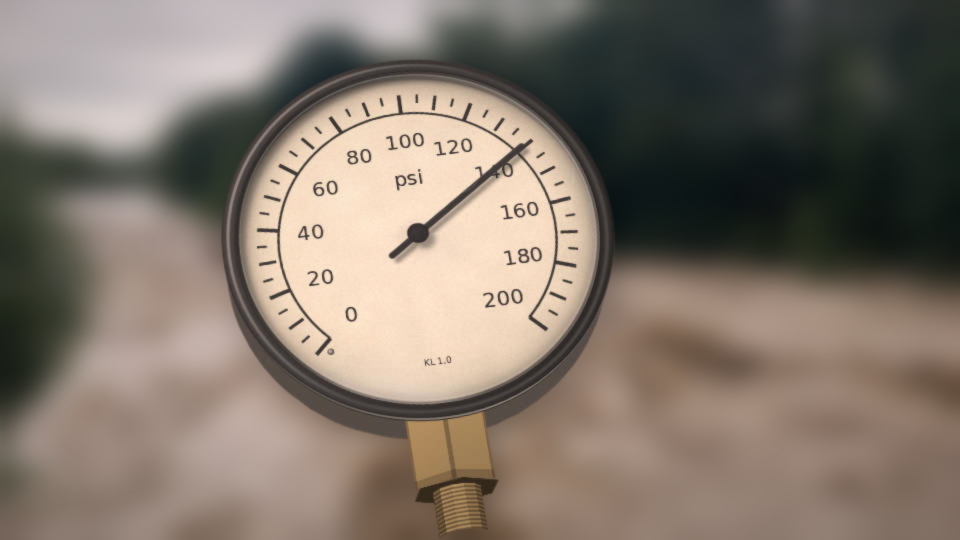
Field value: {"value": 140, "unit": "psi"}
